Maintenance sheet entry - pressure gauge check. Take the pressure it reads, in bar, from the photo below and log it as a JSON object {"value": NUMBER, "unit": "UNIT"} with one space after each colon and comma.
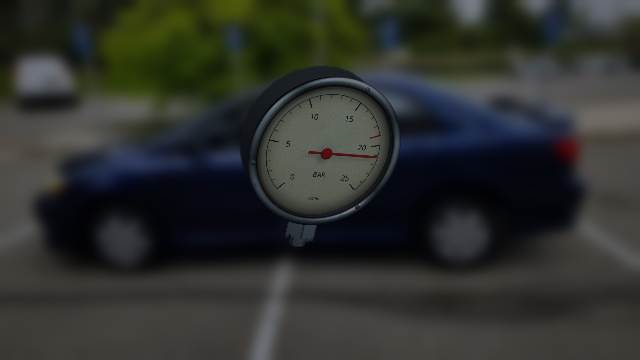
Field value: {"value": 21, "unit": "bar"}
